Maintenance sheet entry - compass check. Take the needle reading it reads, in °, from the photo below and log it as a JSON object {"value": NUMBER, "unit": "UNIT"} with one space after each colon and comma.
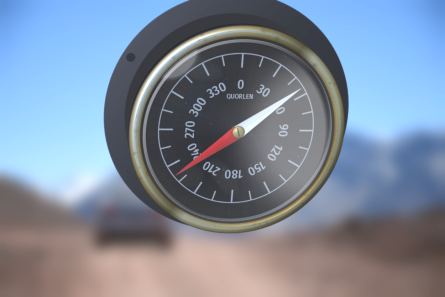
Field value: {"value": 232.5, "unit": "°"}
